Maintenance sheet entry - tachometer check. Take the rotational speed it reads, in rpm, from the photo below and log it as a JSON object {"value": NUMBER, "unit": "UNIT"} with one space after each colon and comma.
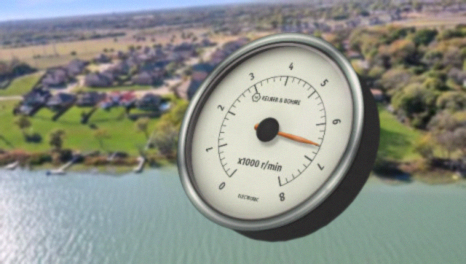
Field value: {"value": 6600, "unit": "rpm"}
